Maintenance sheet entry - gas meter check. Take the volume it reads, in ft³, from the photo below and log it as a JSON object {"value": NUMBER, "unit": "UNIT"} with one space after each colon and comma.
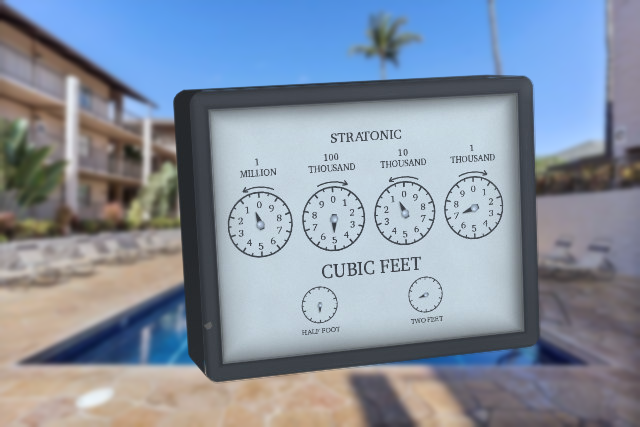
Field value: {"value": 50700, "unit": "ft³"}
